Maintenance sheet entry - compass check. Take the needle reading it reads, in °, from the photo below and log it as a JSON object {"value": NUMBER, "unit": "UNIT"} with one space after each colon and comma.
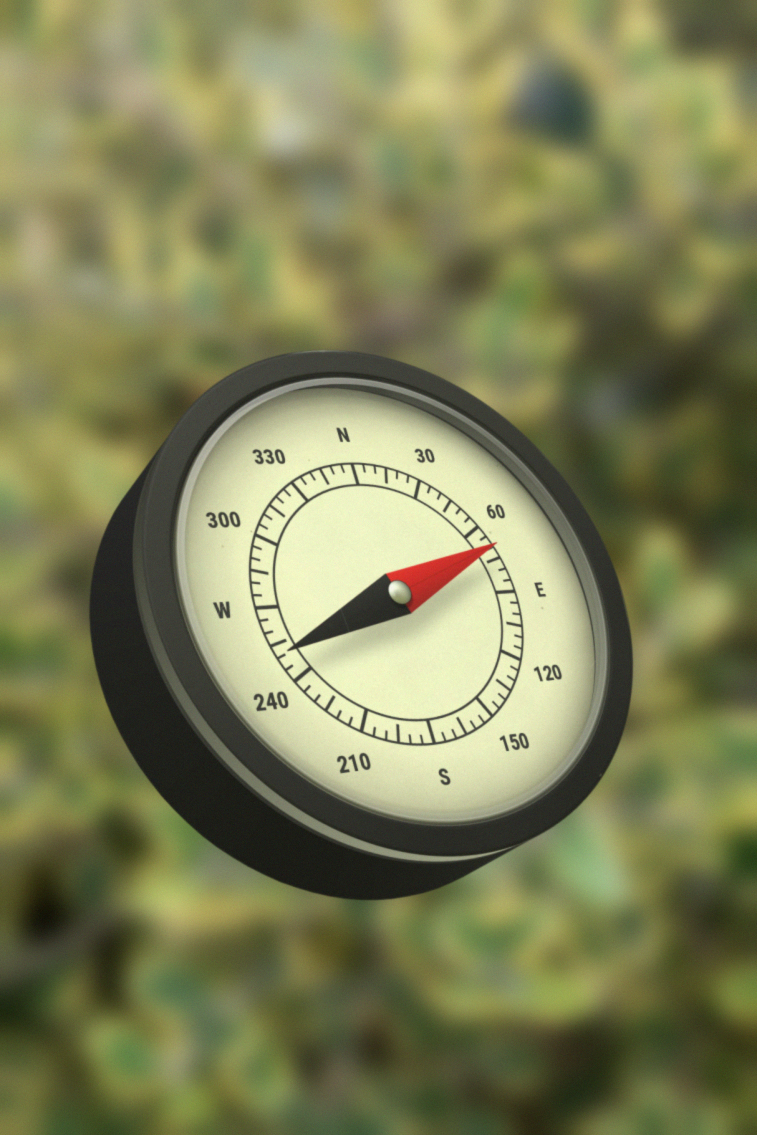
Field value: {"value": 70, "unit": "°"}
